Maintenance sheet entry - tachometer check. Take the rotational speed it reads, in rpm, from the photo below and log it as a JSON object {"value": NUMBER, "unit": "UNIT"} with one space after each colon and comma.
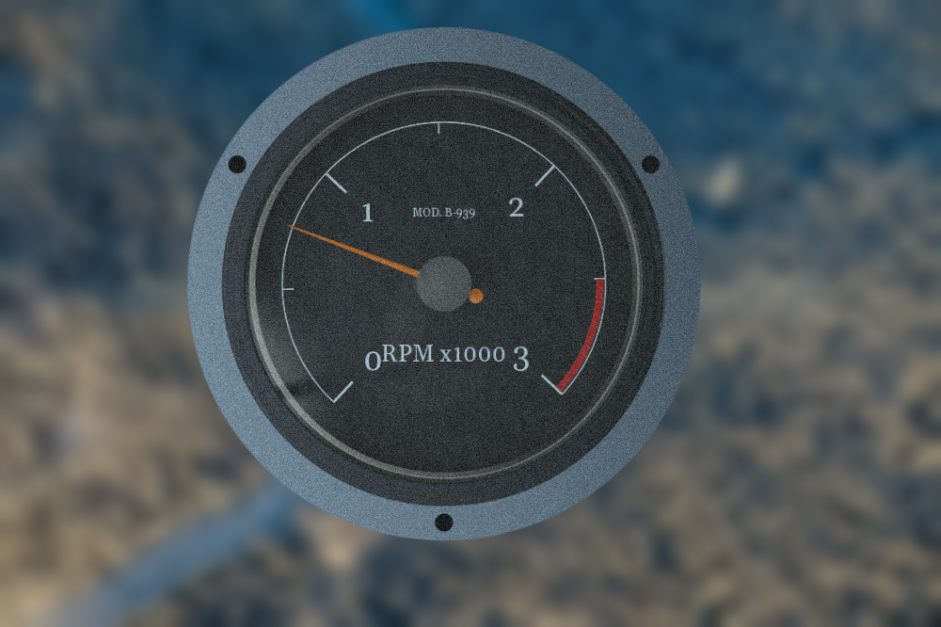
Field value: {"value": 750, "unit": "rpm"}
